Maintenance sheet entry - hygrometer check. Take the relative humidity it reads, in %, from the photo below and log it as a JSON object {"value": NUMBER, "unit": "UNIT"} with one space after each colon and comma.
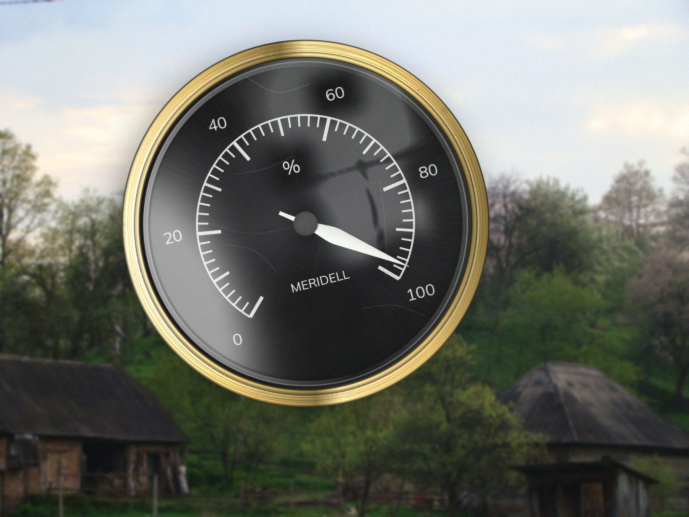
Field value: {"value": 97, "unit": "%"}
